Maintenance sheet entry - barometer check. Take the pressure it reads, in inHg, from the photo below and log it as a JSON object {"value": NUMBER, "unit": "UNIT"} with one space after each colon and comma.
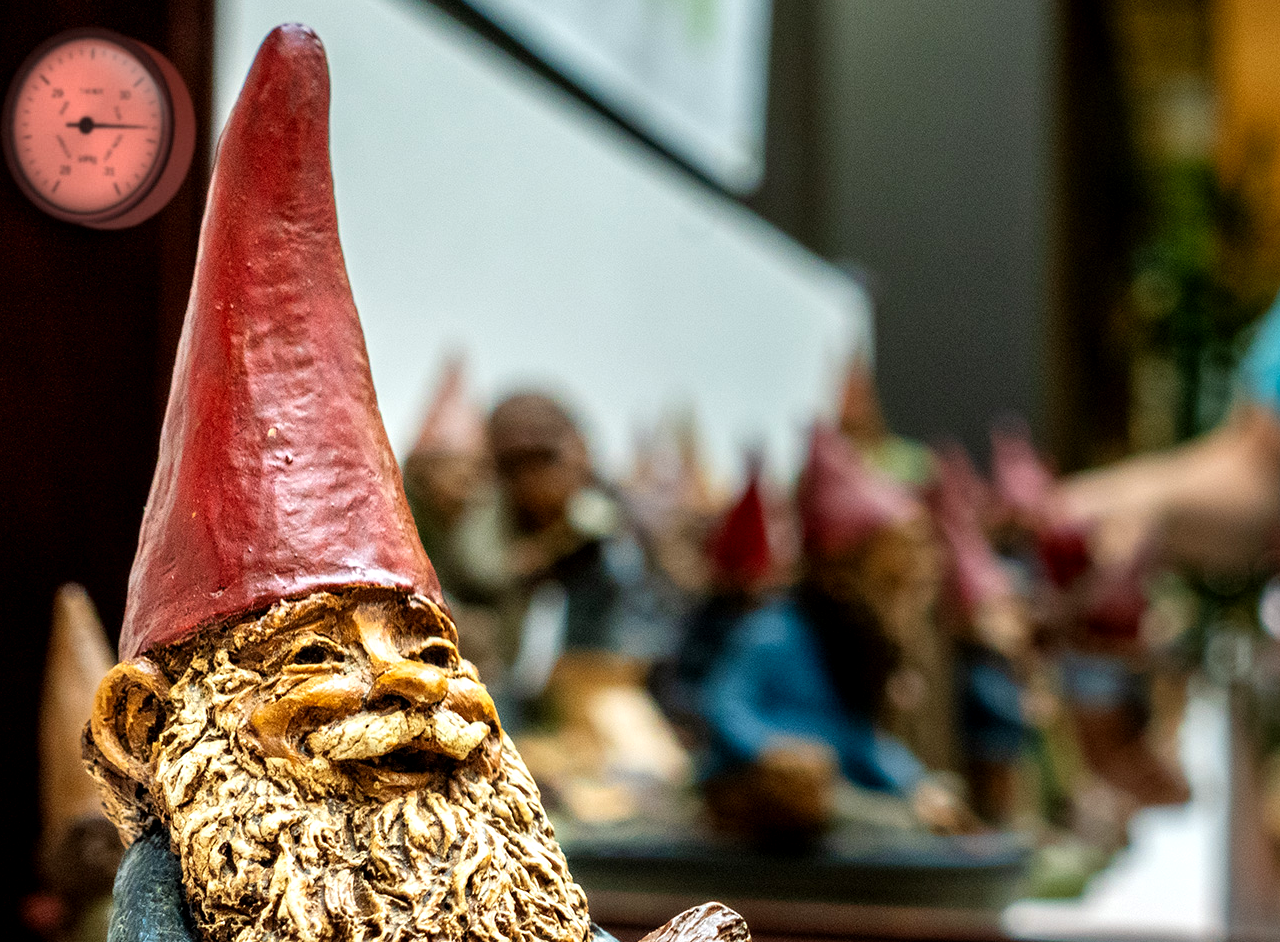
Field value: {"value": 30.4, "unit": "inHg"}
